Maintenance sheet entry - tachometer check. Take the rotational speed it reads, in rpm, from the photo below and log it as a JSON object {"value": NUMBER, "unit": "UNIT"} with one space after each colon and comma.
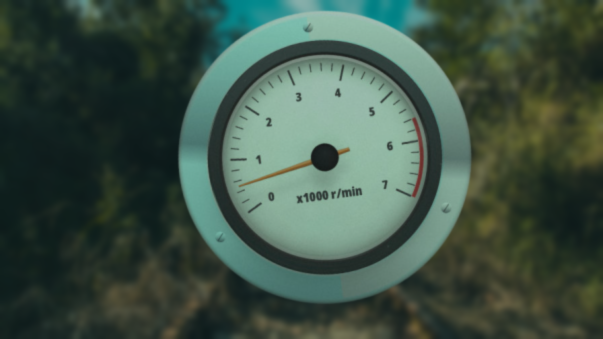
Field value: {"value": 500, "unit": "rpm"}
